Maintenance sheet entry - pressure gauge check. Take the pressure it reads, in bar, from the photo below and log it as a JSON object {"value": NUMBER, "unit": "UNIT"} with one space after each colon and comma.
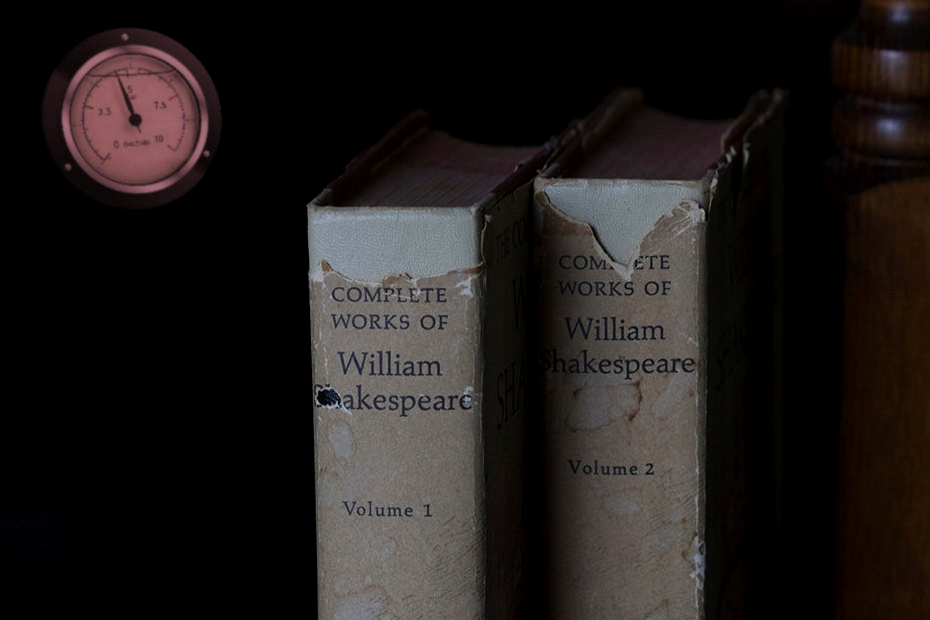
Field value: {"value": 4.5, "unit": "bar"}
